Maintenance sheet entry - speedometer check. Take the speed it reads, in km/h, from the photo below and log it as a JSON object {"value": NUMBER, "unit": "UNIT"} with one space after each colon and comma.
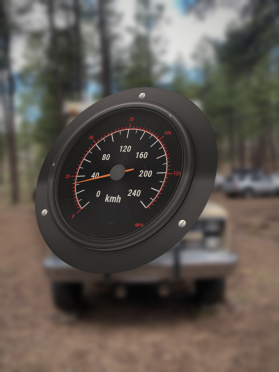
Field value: {"value": 30, "unit": "km/h"}
